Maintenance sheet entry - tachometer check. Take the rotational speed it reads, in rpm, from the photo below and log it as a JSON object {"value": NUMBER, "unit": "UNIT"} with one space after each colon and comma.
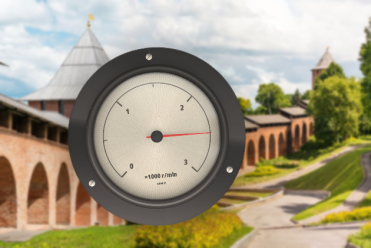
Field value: {"value": 2500, "unit": "rpm"}
